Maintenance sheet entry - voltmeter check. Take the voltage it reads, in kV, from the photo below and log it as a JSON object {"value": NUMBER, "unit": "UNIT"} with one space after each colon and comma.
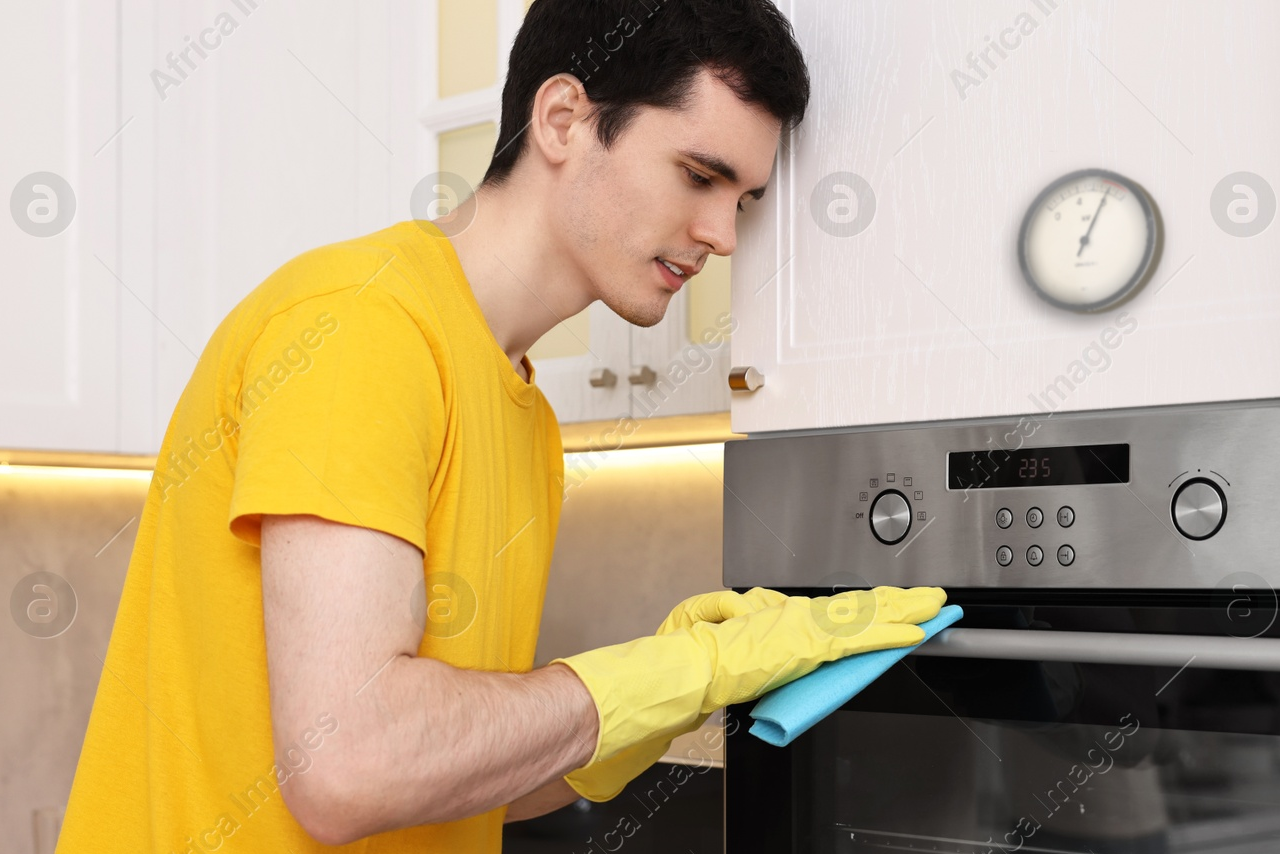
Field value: {"value": 8, "unit": "kV"}
